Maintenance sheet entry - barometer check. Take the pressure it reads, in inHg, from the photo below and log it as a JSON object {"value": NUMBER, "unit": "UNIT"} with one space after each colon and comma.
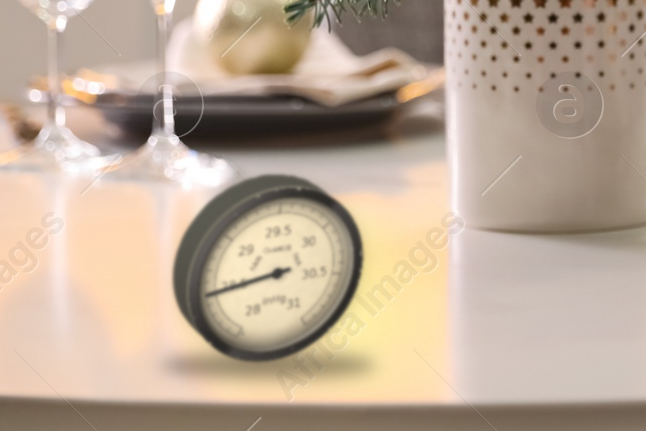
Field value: {"value": 28.5, "unit": "inHg"}
